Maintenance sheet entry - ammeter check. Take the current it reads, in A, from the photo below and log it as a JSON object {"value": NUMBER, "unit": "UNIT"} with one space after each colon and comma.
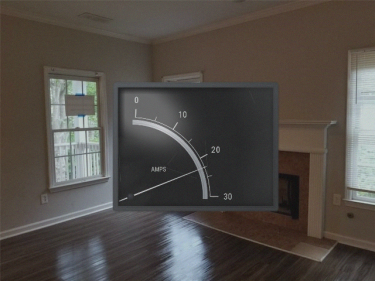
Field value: {"value": 22.5, "unit": "A"}
